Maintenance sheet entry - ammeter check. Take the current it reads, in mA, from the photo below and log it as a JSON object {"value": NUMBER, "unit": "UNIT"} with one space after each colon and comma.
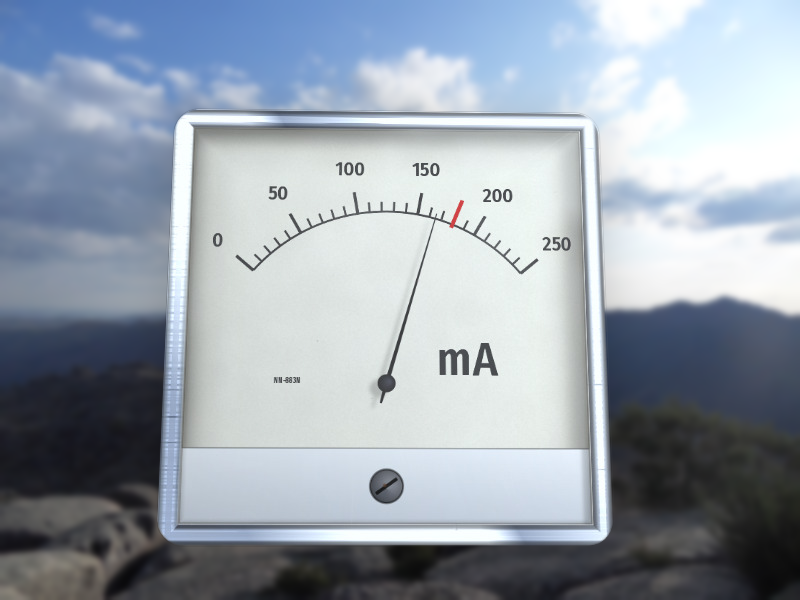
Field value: {"value": 165, "unit": "mA"}
